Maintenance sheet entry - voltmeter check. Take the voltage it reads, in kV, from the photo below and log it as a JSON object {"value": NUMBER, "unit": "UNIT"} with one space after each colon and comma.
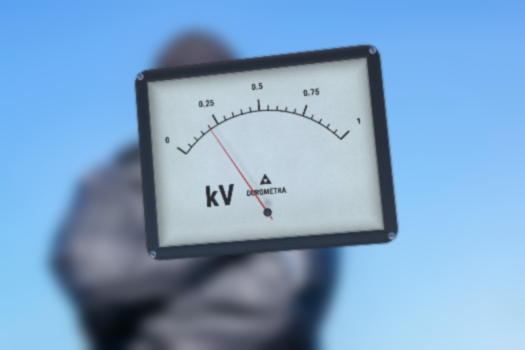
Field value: {"value": 0.2, "unit": "kV"}
